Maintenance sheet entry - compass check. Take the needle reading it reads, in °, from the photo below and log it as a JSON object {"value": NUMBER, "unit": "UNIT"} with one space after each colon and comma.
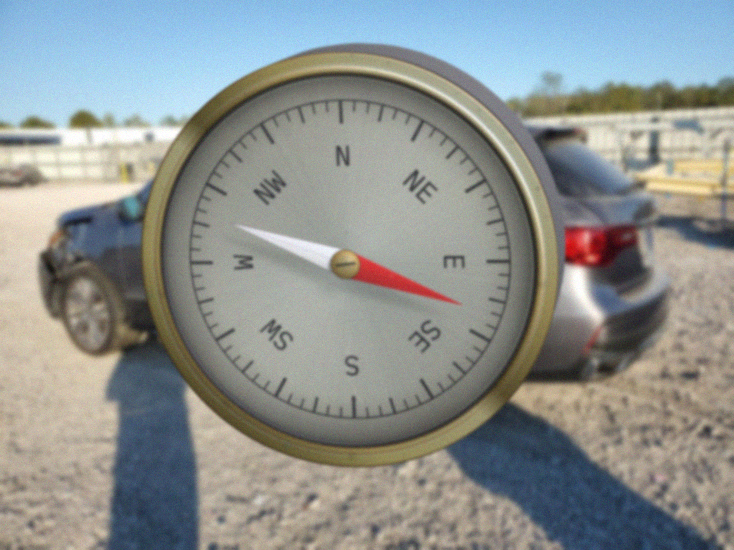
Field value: {"value": 110, "unit": "°"}
